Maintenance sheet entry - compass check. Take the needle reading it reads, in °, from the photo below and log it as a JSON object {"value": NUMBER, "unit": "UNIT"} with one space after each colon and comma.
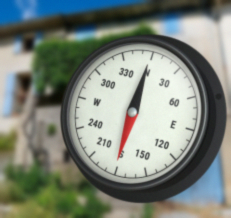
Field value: {"value": 180, "unit": "°"}
